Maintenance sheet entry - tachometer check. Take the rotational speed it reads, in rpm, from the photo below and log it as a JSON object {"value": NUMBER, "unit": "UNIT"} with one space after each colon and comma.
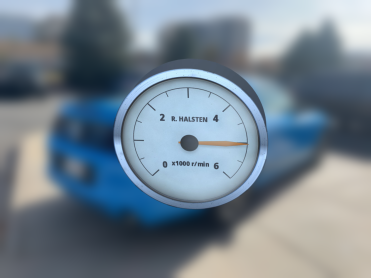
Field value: {"value": 5000, "unit": "rpm"}
